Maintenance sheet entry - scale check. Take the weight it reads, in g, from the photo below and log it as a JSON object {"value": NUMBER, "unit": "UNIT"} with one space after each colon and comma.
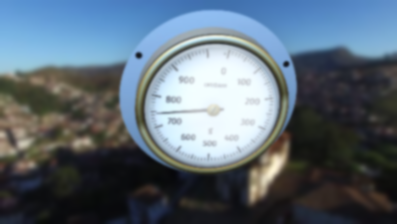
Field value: {"value": 750, "unit": "g"}
